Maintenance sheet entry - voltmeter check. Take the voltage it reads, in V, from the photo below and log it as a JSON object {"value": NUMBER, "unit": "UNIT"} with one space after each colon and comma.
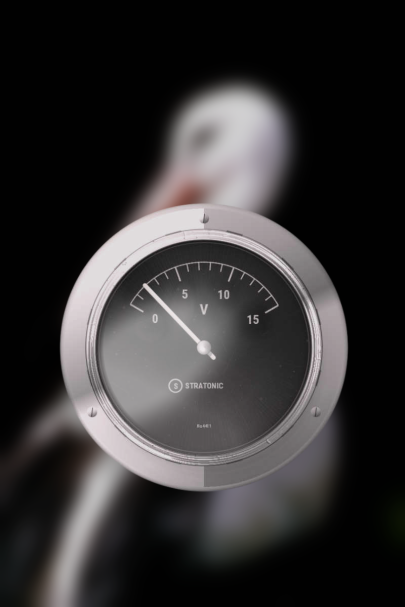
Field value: {"value": 2, "unit": "V"}
